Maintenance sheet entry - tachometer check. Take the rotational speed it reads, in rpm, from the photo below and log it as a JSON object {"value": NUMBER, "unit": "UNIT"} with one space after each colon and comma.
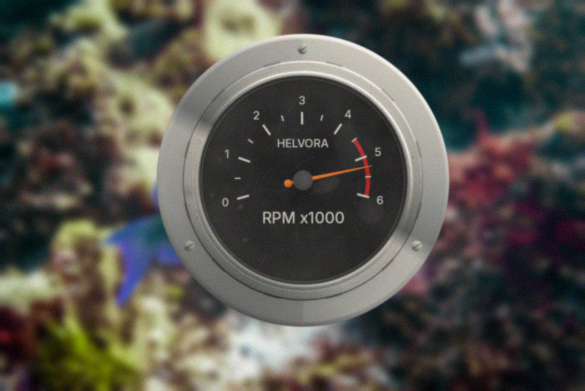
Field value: {"value": 5250, "unit": "rpm"}
